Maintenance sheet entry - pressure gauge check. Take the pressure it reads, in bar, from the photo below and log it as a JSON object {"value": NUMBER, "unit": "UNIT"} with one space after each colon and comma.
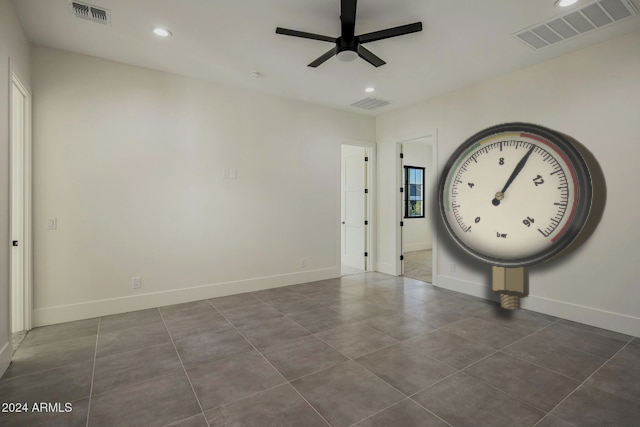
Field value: {"value": 10, "unit": "bar"}
